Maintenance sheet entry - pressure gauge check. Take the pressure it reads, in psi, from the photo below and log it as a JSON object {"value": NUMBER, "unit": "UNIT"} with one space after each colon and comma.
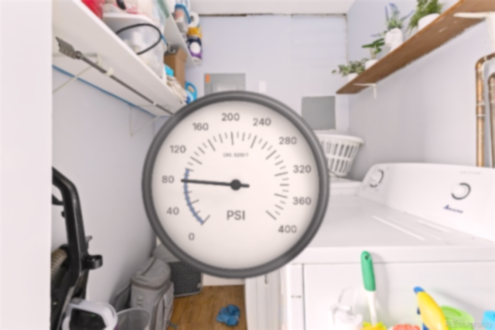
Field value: {"value": 80, "unit": "psi"}
